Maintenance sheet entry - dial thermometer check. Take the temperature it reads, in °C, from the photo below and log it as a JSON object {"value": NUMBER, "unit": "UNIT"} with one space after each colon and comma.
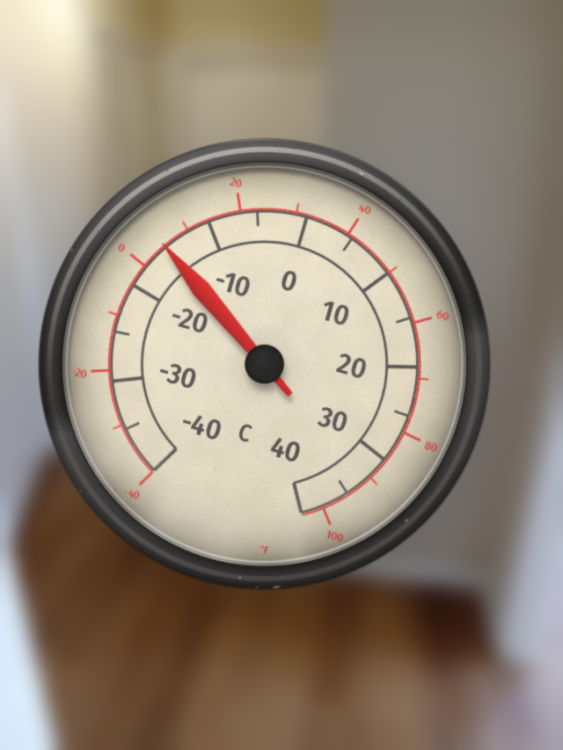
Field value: {"value": -15, "unit": "°C"}
